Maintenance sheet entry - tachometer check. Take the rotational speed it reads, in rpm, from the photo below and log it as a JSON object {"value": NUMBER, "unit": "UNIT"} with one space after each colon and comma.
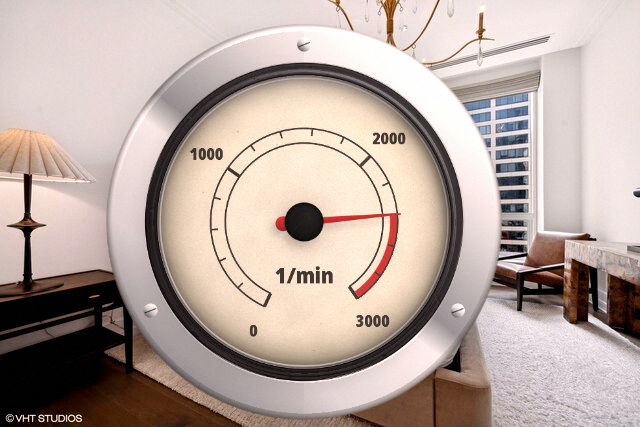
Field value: {"value": 2400, "unit": "rpm"}
